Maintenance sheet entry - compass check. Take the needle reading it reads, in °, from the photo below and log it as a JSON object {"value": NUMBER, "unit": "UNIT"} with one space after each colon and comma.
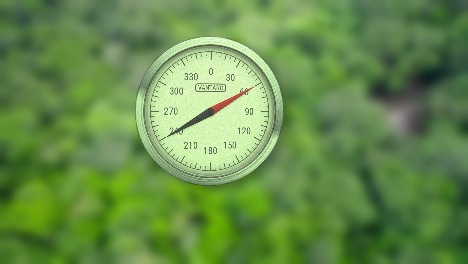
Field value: {"value": 60, "unit": "°"}
